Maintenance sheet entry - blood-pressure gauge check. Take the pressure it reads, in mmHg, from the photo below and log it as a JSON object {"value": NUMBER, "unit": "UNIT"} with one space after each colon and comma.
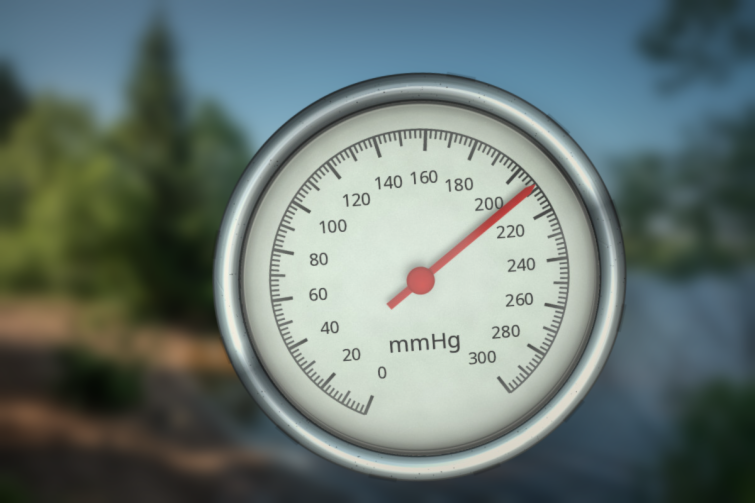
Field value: {"value": 208, "unit": "mmHg"}
